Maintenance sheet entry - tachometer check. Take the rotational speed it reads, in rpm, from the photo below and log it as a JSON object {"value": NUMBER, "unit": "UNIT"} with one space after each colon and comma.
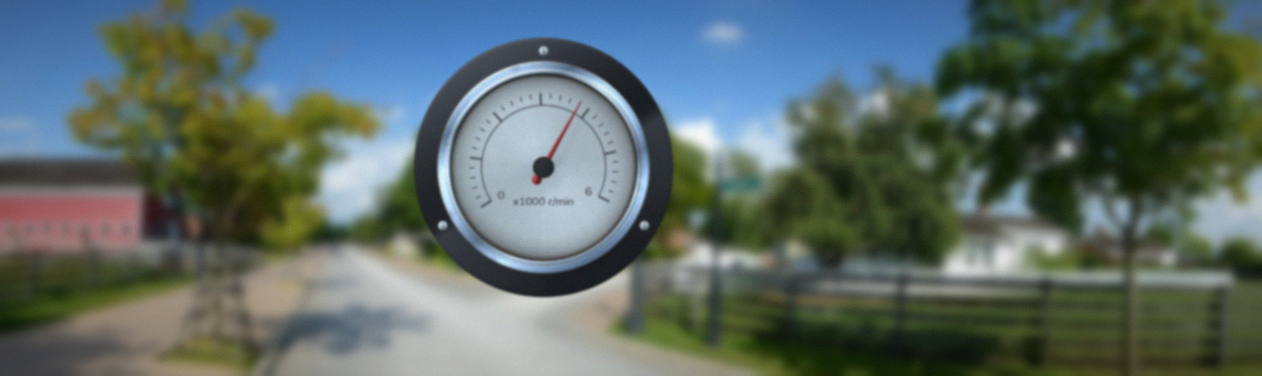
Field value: {"value": 3800, "unit": "rpm"}
